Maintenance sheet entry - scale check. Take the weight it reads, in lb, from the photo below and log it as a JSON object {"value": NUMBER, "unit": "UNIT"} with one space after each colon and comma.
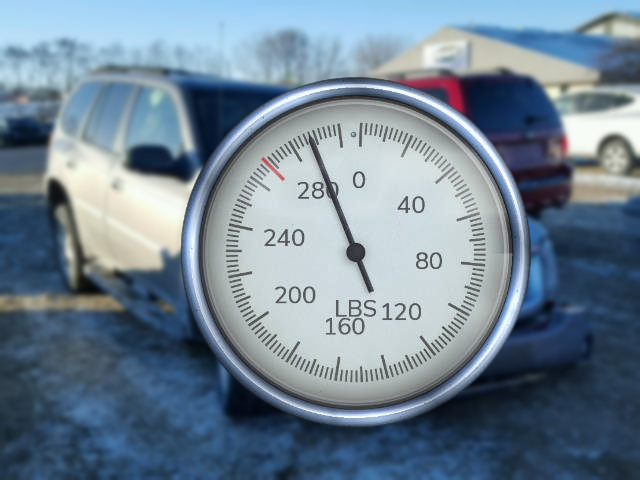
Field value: {"value": 288, "unit": "lb"}
